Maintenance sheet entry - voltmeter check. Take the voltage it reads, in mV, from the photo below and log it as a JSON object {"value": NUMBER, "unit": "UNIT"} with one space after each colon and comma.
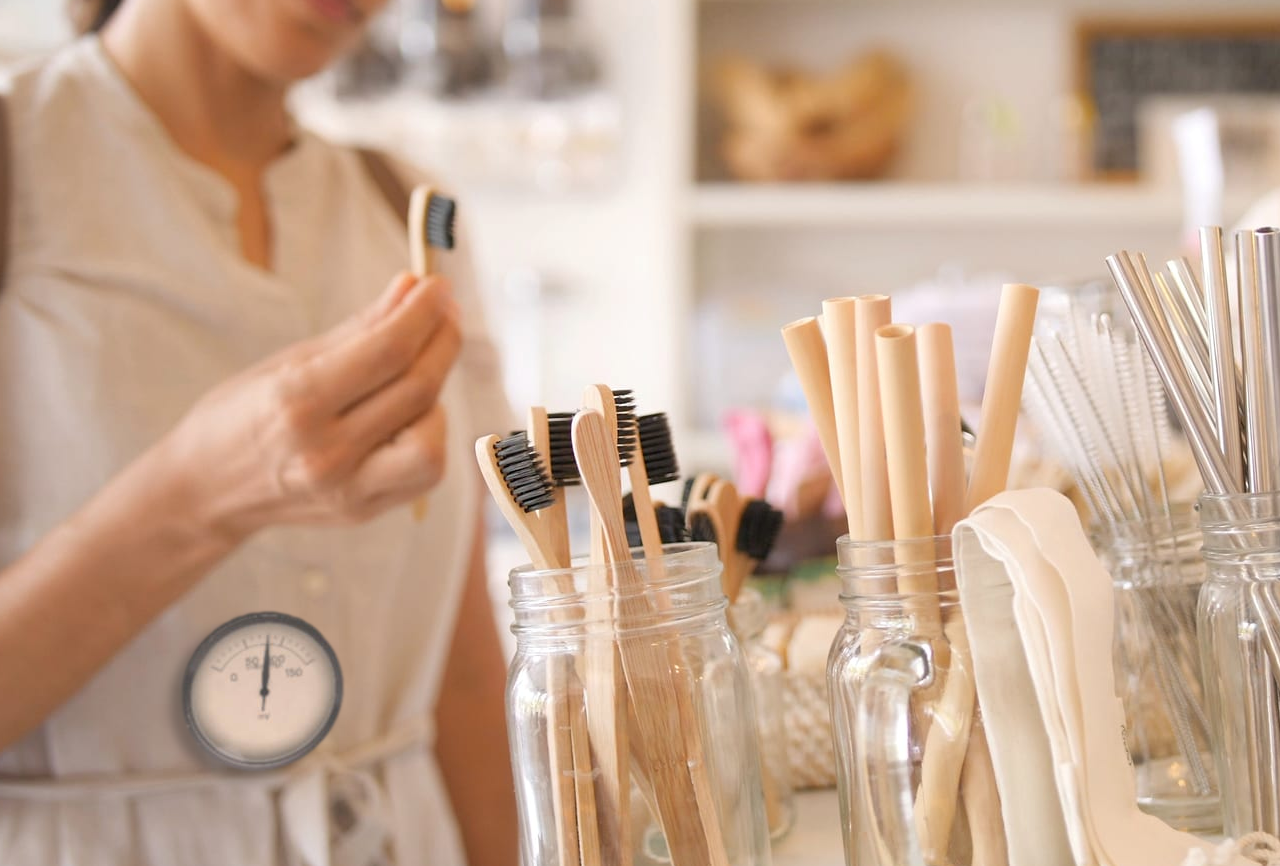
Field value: {"value": 80, "unit": "mV"}
